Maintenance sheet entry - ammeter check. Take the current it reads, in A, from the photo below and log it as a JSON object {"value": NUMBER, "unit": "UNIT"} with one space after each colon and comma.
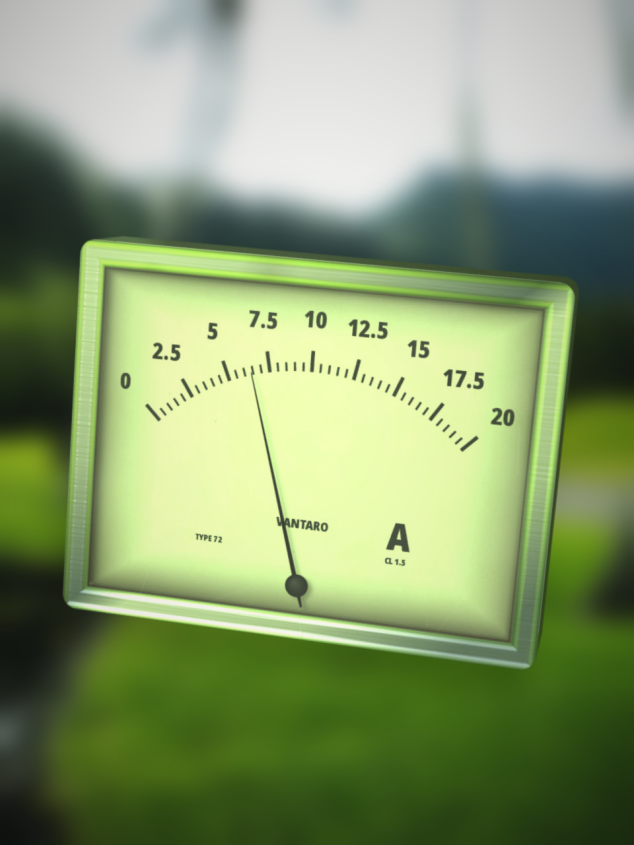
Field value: {"value": 6.5, "unit": "A"}
